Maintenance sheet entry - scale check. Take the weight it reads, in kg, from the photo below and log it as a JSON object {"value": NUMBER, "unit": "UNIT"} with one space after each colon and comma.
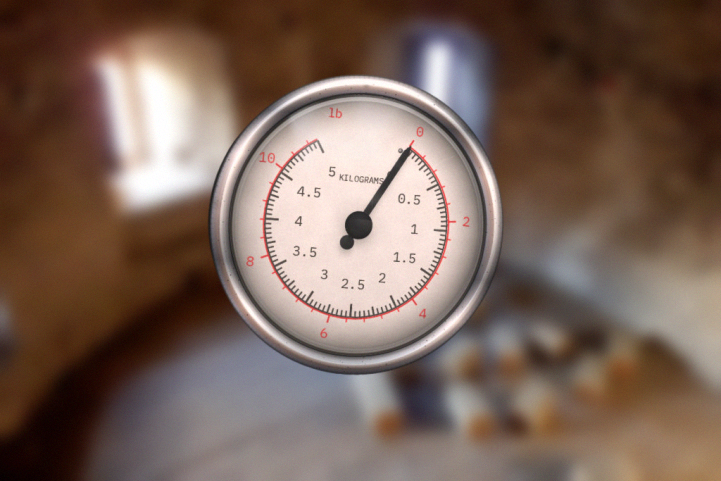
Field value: {"value": 0, "unit": "kg"}
